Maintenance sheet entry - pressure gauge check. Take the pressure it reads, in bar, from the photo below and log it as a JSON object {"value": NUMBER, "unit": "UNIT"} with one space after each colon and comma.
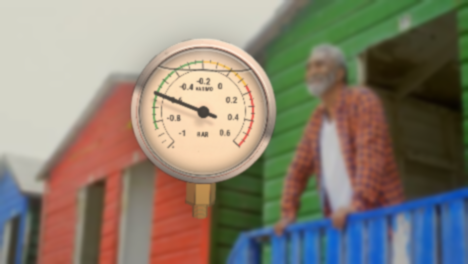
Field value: {"value": -0.6, "unit": "bar"}
